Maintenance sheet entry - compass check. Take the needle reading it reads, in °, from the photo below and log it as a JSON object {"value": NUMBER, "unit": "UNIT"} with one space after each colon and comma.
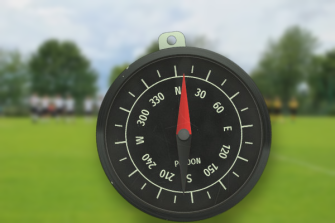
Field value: {"value": 7.5, "unit": "°"}
